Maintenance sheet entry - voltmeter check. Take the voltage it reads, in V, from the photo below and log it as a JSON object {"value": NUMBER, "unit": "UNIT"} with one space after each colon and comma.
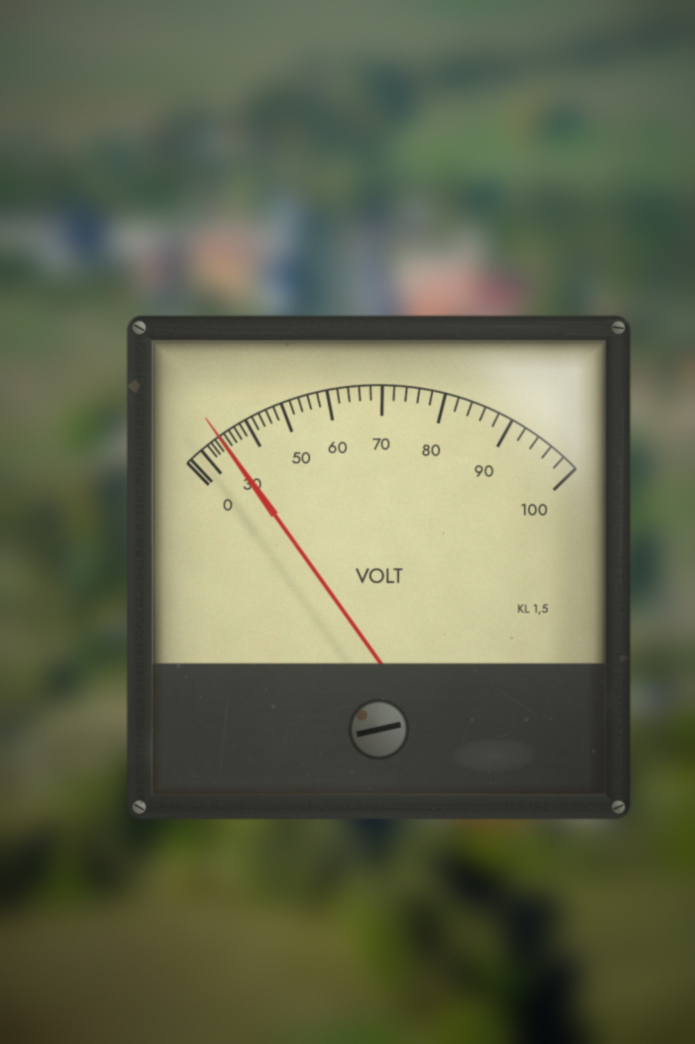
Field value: {"value": 30, "unit": "V"}
